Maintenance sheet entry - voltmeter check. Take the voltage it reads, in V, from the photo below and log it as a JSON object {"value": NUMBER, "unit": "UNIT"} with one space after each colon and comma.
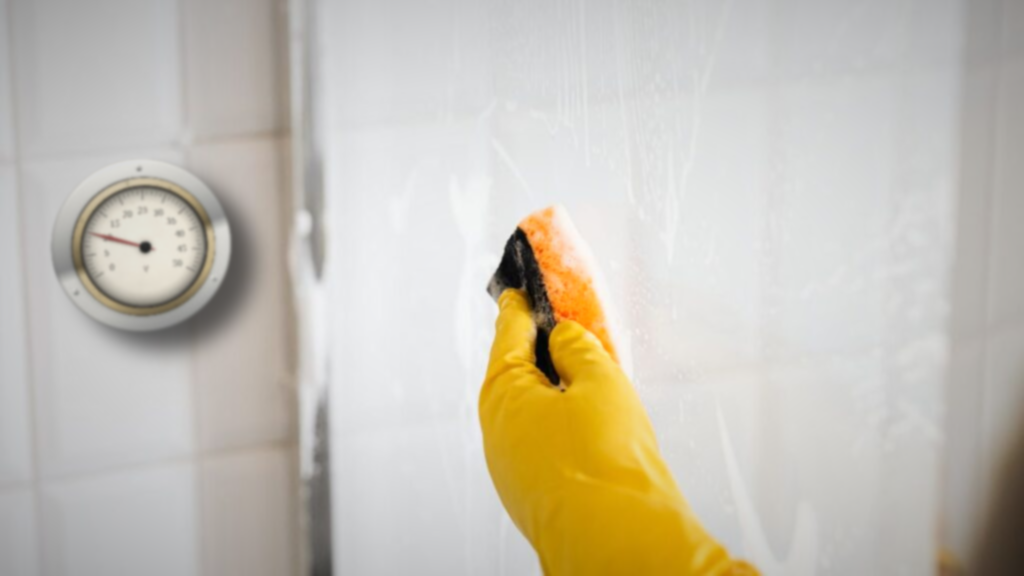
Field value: {"value": 10, "unit": "V"}
